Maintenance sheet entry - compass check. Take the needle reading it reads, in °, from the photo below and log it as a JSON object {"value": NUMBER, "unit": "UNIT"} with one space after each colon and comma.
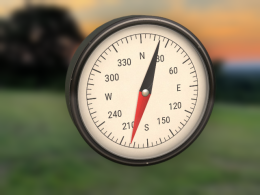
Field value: {"value": 200, "unit": "°"}
